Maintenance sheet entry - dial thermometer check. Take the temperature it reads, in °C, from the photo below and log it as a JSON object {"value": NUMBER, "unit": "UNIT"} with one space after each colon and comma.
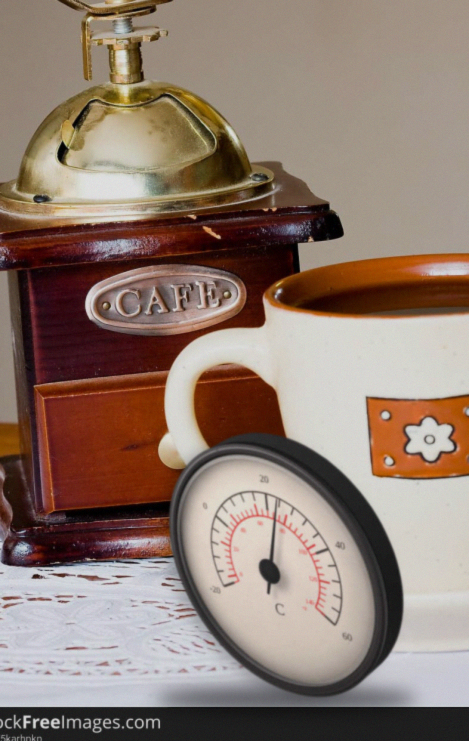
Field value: {"value": 24, "unit": "°C"}
